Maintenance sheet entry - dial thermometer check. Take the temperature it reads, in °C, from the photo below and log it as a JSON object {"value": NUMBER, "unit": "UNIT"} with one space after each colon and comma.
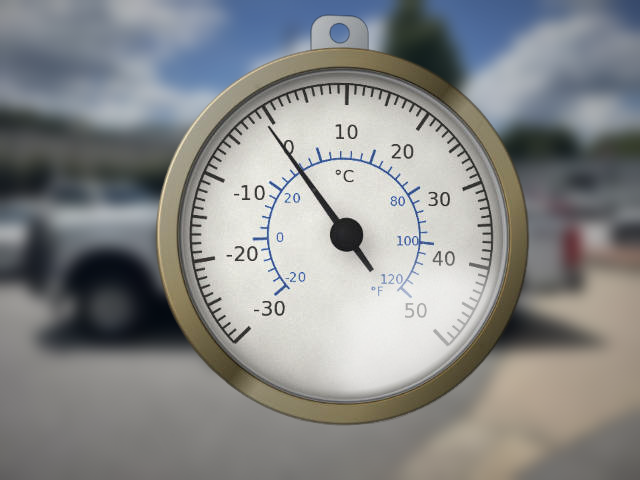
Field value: {"value": -1, "unit": "°C"}
